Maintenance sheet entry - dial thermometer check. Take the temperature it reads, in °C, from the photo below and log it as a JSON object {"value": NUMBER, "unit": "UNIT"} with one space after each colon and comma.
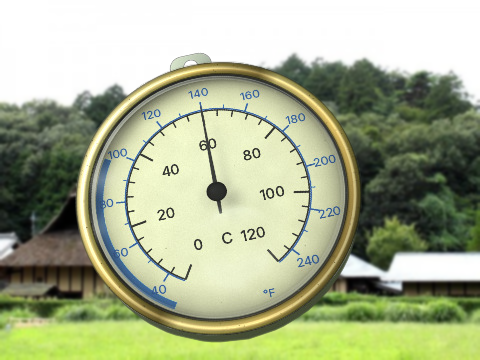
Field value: {"value": 60, "unit": "°C"}
